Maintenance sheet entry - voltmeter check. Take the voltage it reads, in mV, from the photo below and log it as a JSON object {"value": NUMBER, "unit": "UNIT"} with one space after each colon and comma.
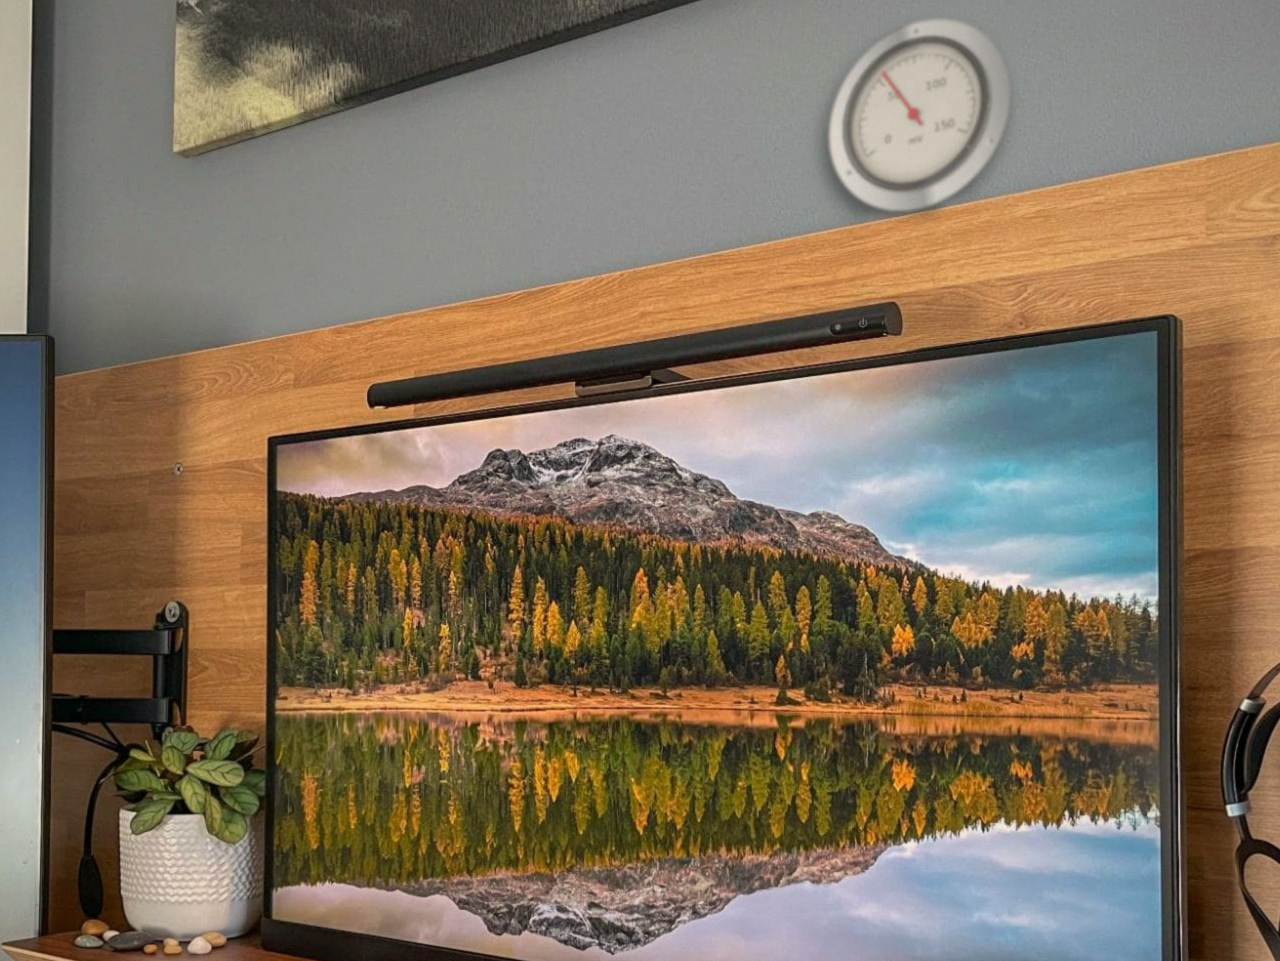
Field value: {"value": 55, "unit": "mV"}
